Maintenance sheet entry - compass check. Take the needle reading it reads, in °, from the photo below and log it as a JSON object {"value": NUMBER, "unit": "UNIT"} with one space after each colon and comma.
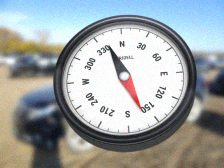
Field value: {"value": 160, "unit": "°"}
